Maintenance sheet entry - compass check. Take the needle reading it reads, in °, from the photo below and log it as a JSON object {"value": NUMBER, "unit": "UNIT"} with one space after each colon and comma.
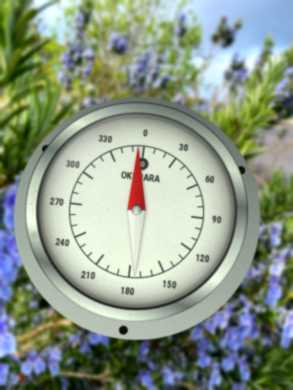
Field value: {"value": 355, "unit": "°"}
